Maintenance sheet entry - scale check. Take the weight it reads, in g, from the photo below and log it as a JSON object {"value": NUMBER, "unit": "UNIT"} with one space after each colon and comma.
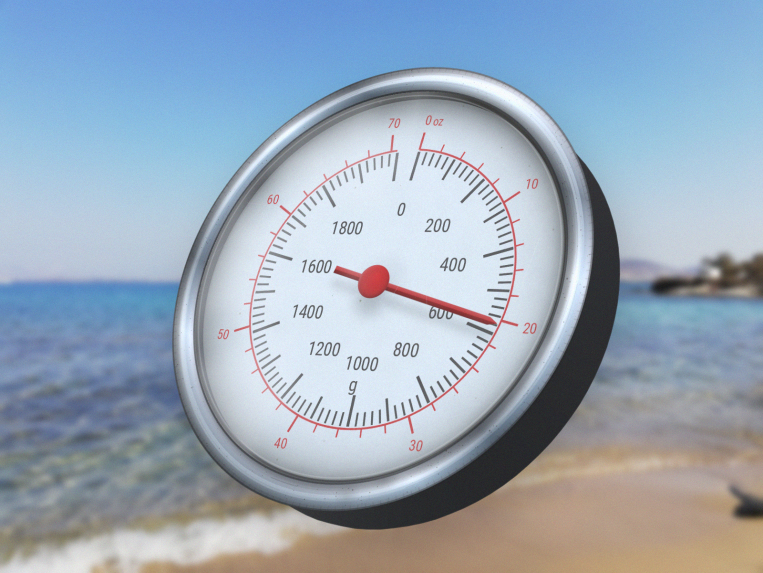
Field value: {"value": 580, "unit": "g"}
